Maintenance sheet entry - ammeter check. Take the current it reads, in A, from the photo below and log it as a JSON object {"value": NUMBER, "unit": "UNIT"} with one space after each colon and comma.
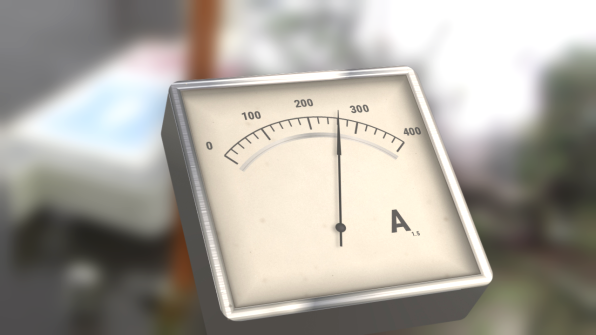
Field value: {"value": 260, "unit": "A"}
